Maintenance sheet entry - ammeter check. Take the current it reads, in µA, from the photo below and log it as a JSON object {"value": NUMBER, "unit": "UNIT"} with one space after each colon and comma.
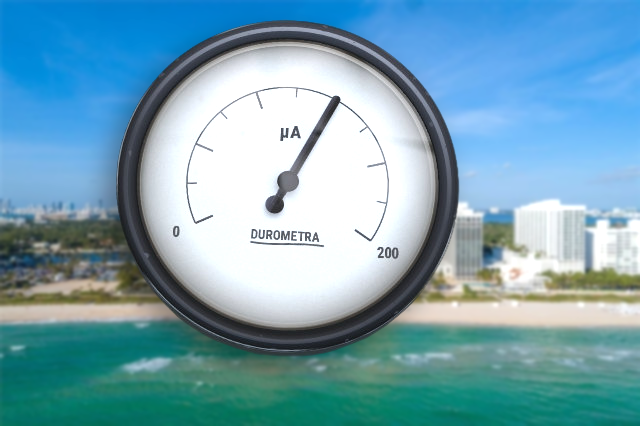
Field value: {"value": 120, "unit": "µA"}
